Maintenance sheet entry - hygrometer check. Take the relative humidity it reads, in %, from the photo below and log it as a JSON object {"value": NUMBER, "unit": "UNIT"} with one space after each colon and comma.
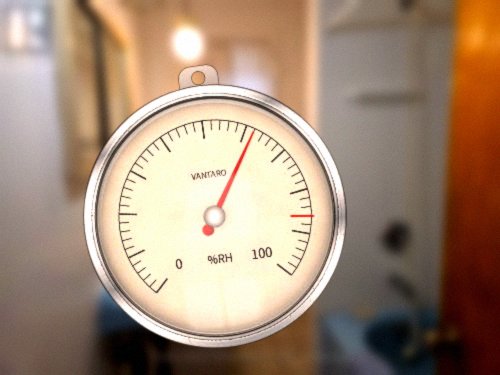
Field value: {"value": 62, "unit": "%"}
